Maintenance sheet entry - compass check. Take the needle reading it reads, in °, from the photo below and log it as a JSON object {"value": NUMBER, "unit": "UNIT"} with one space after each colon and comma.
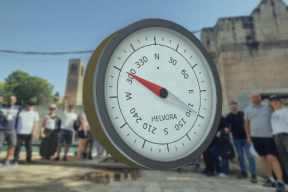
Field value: {"value": 300, "unit": "°"}
